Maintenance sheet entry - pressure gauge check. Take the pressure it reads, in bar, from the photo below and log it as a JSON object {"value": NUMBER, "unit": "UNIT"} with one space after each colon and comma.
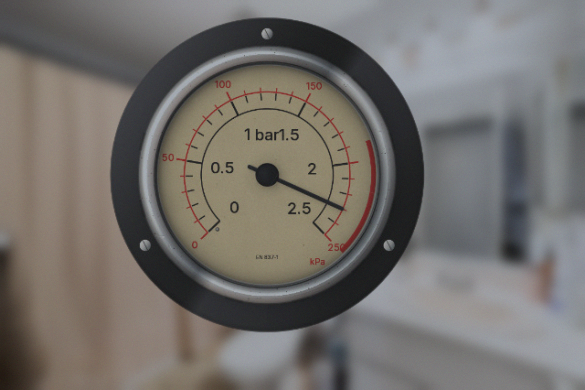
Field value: {"value": 2.3, "unit": "bar"}
